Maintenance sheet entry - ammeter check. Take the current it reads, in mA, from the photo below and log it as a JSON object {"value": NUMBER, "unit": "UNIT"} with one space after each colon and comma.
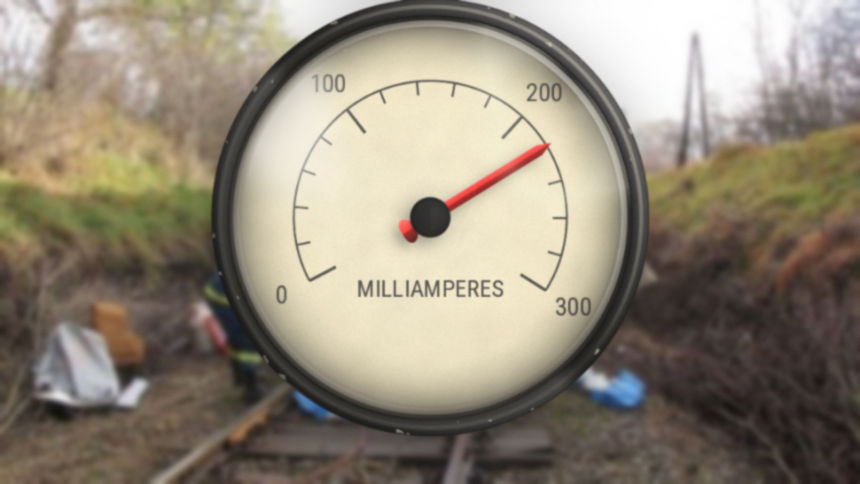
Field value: {"value": 220, "unit": "mA"}
